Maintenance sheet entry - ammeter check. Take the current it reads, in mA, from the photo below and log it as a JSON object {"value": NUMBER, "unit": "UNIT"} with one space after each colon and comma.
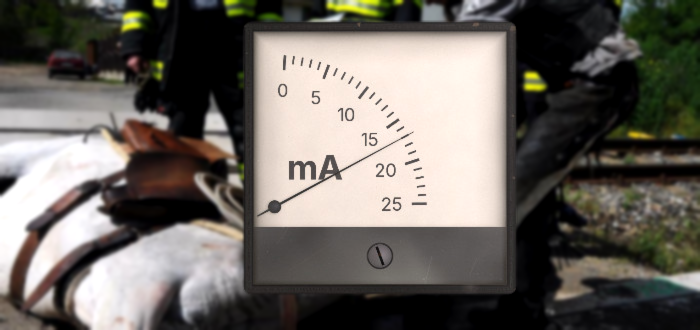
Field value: {"value": 17, "unit": "mA"}
